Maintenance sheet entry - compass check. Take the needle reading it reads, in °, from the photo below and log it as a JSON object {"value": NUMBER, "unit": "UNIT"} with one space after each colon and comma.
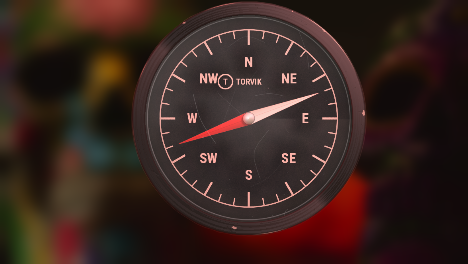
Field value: {"value": 250, "unit": "°"}
